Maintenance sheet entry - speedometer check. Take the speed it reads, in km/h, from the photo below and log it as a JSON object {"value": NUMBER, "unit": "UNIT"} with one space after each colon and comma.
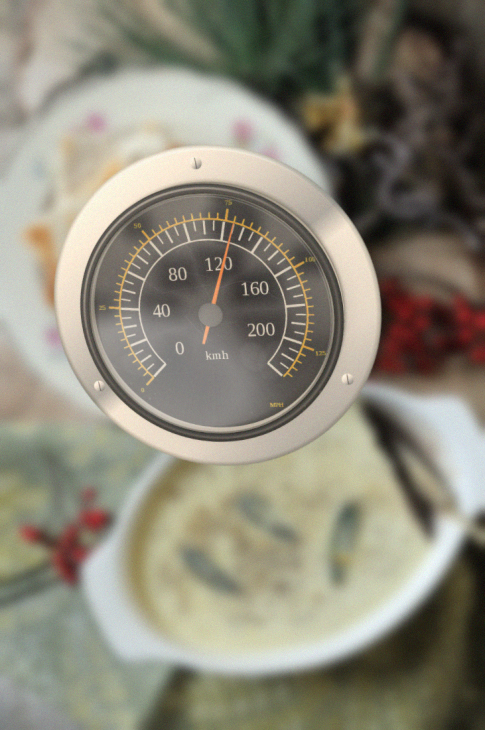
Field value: {"value": 125, "unit": "km/h"}
